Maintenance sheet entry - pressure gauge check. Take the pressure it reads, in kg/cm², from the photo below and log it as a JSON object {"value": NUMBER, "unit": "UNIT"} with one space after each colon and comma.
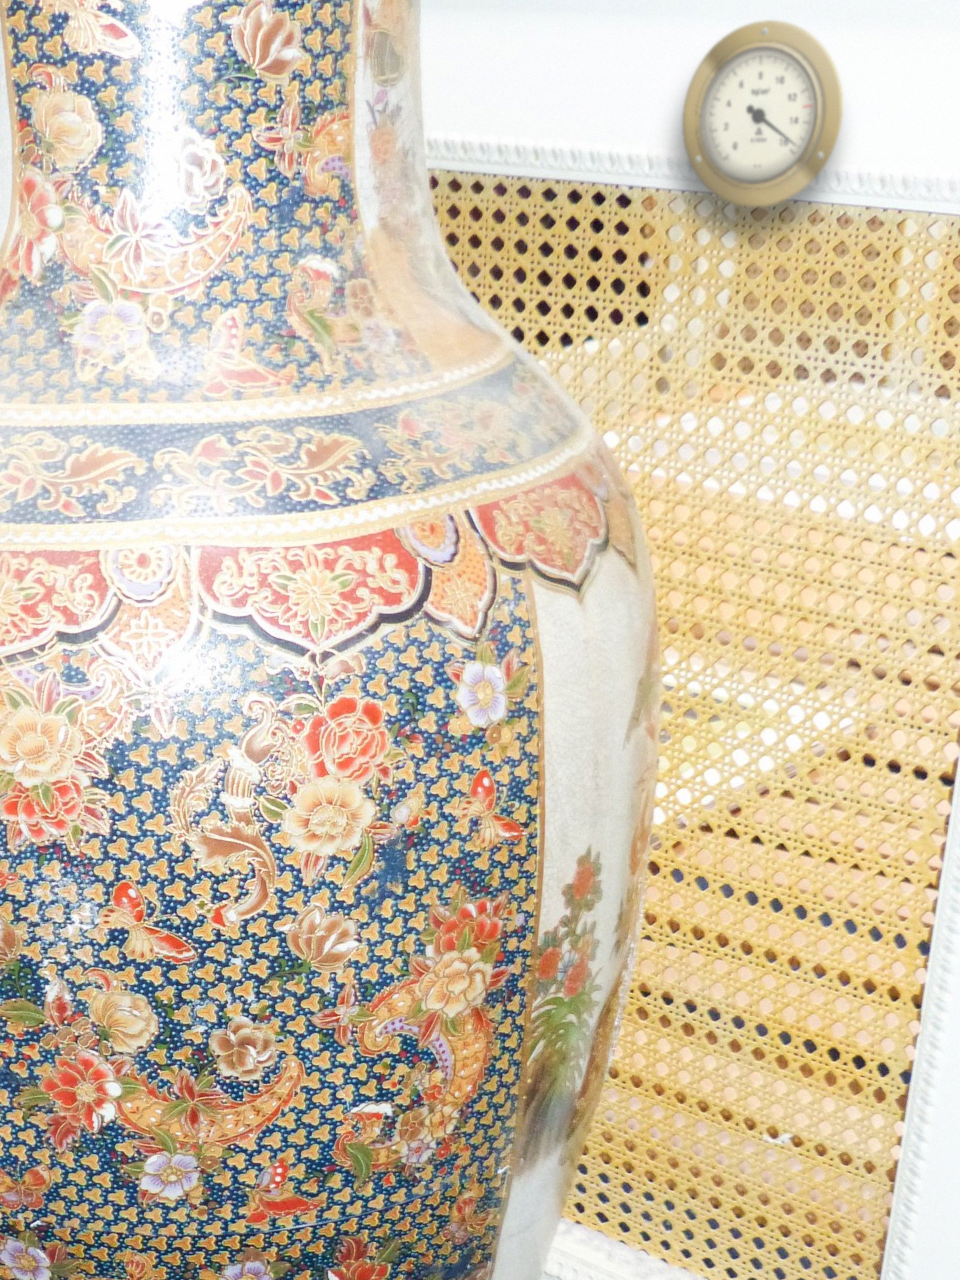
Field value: {"value": 15.5, "unit": "kg/cm²"}
